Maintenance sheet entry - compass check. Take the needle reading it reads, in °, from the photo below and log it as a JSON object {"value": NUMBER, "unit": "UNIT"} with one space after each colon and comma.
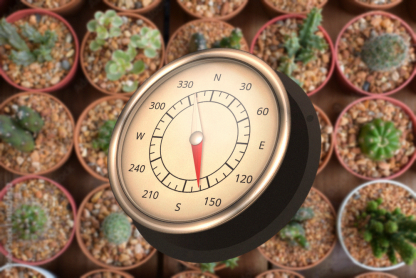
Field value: {"value": 160, "unit": "°"}
